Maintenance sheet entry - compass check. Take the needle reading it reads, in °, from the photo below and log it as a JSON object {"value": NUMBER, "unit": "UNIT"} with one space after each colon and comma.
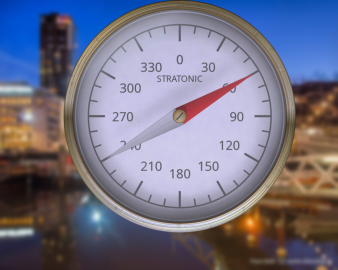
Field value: {"value": 60, "unit": "°"}
